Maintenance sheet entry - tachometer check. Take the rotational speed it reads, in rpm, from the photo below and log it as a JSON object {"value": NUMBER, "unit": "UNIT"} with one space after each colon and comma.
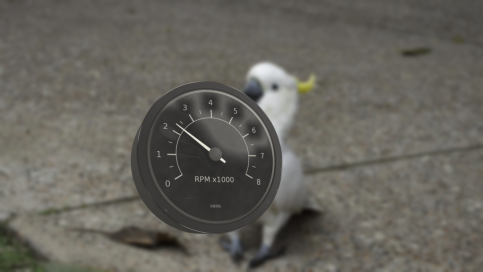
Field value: {"value": 2250, "unit": "rpm"}
